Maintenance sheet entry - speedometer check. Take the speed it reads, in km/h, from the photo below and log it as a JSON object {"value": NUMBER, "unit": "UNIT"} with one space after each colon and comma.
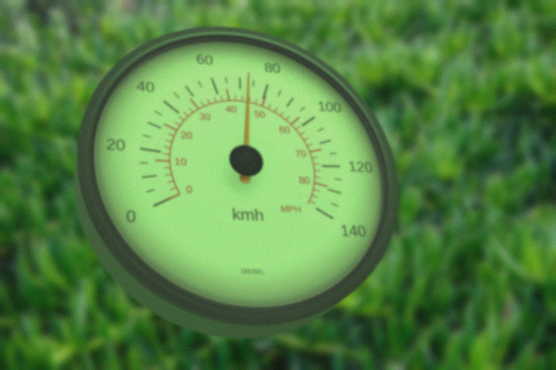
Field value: {"value": 72.5, "unit": "km/h"}
